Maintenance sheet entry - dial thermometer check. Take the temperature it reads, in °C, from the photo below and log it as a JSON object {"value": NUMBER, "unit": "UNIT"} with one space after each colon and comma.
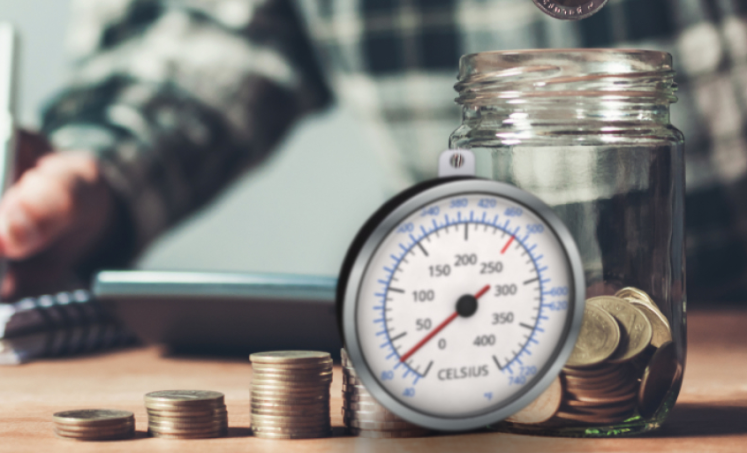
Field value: {"value": 30, "unit": "°C"}
